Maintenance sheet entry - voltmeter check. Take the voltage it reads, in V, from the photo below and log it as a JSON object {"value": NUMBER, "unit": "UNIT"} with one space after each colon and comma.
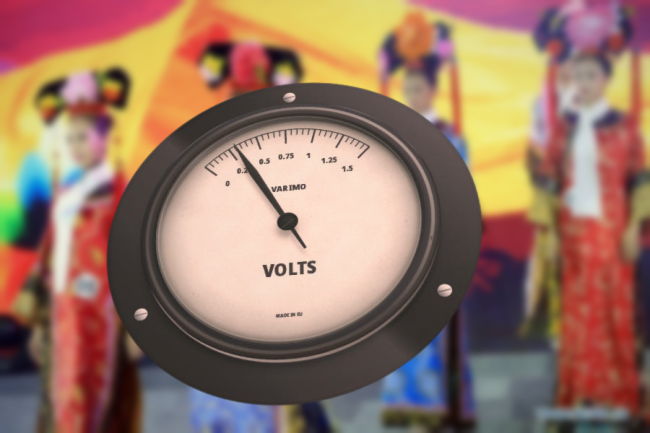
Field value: {"value": 0.3, "unit": "V"}
